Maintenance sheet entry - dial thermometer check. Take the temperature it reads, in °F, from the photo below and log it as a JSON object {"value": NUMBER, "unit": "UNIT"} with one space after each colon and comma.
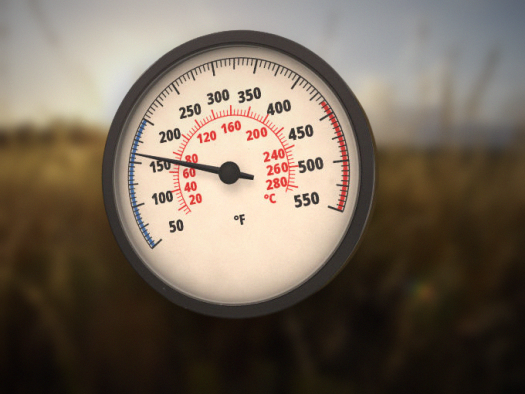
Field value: {"value": 160, "unit": "°F"}
